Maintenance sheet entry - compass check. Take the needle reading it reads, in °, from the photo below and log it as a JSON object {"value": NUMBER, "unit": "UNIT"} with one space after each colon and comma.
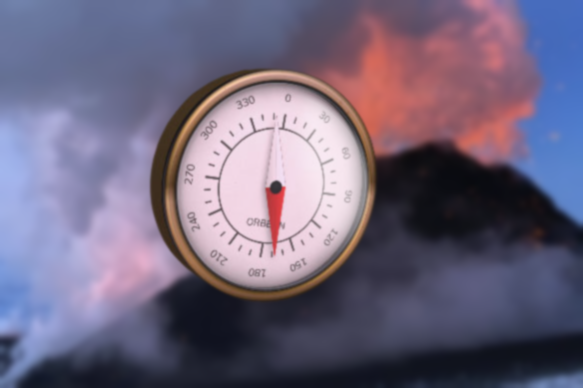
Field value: {"value": 170, "unit": "°"}
